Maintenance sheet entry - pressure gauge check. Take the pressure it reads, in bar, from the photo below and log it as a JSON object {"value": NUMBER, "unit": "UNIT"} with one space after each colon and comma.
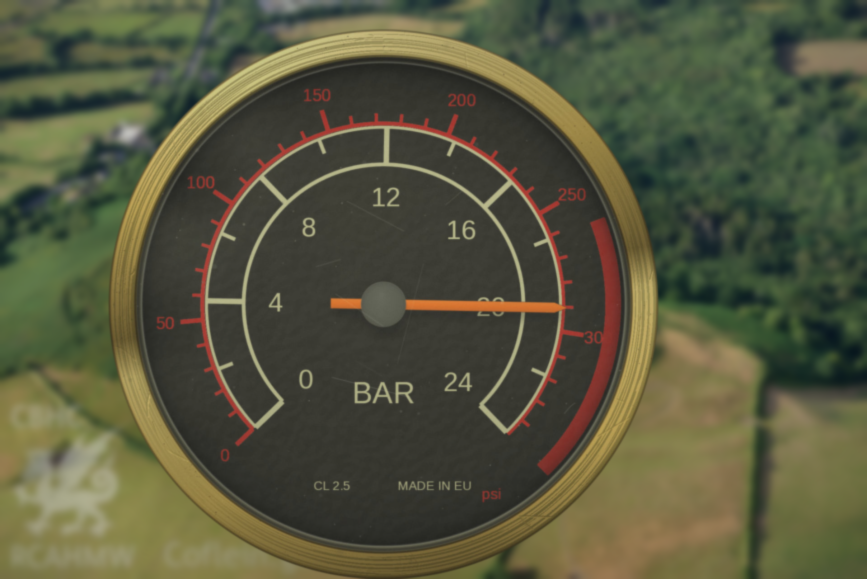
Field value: {"value": 20, "unit": "bar"}
